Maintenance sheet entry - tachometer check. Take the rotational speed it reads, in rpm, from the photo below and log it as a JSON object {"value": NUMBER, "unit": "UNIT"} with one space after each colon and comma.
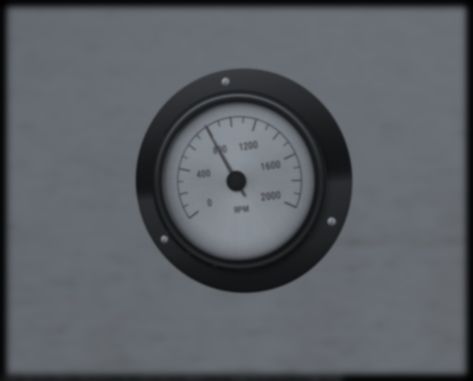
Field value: {"value": 800, "unit": "rpm"}
